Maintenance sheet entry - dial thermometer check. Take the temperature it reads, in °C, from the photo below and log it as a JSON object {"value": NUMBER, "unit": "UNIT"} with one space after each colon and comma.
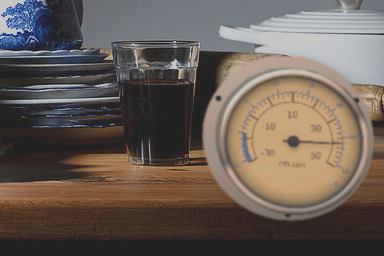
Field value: {"value": 40, "unit": "°C"}
